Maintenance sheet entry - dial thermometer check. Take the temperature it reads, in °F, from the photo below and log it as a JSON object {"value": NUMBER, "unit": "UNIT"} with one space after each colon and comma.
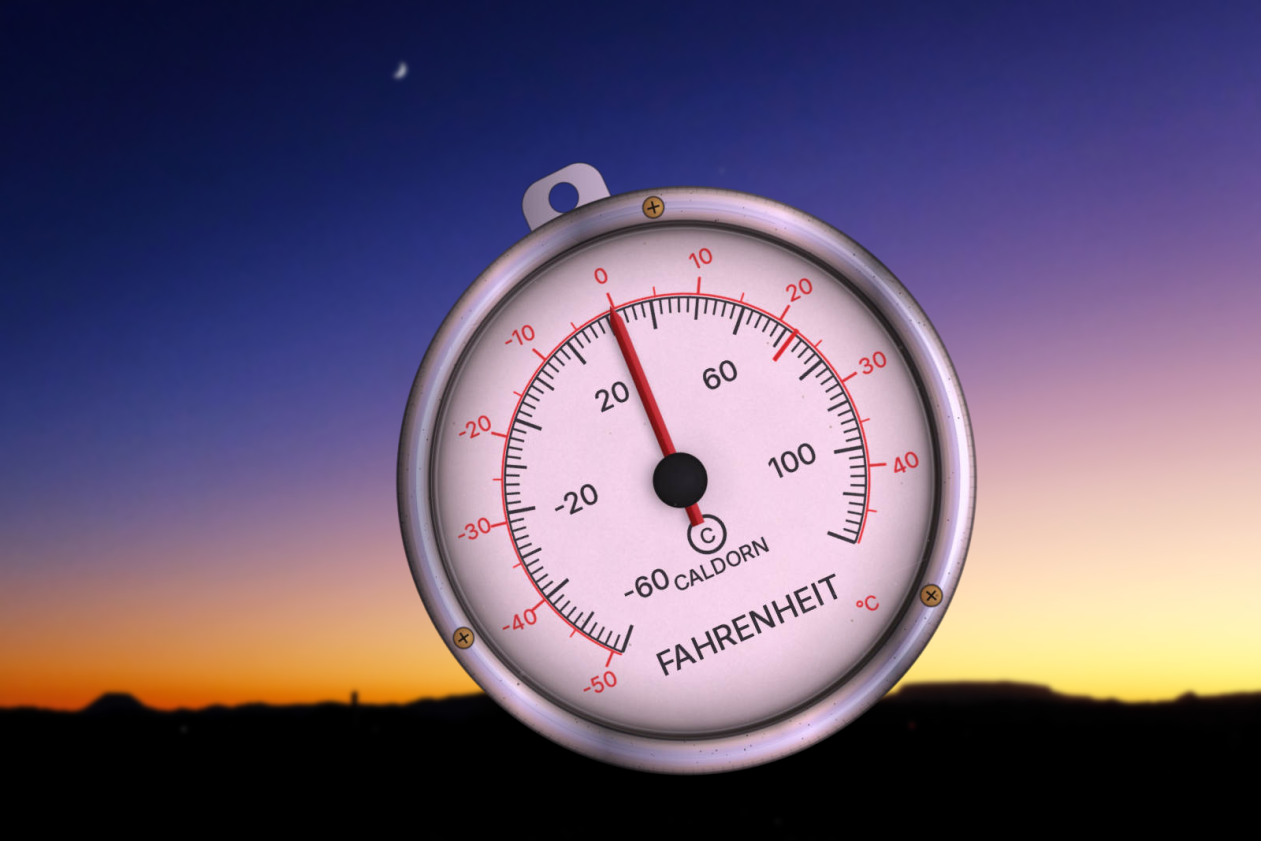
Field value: {"value": 32, "unit": "°F"}
